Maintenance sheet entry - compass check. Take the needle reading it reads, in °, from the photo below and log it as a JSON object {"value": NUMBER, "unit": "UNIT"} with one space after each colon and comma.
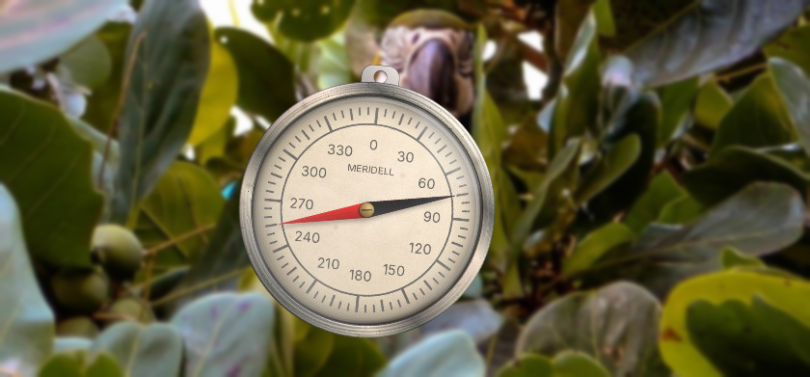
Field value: {"value": 255, "unit": "°"}
